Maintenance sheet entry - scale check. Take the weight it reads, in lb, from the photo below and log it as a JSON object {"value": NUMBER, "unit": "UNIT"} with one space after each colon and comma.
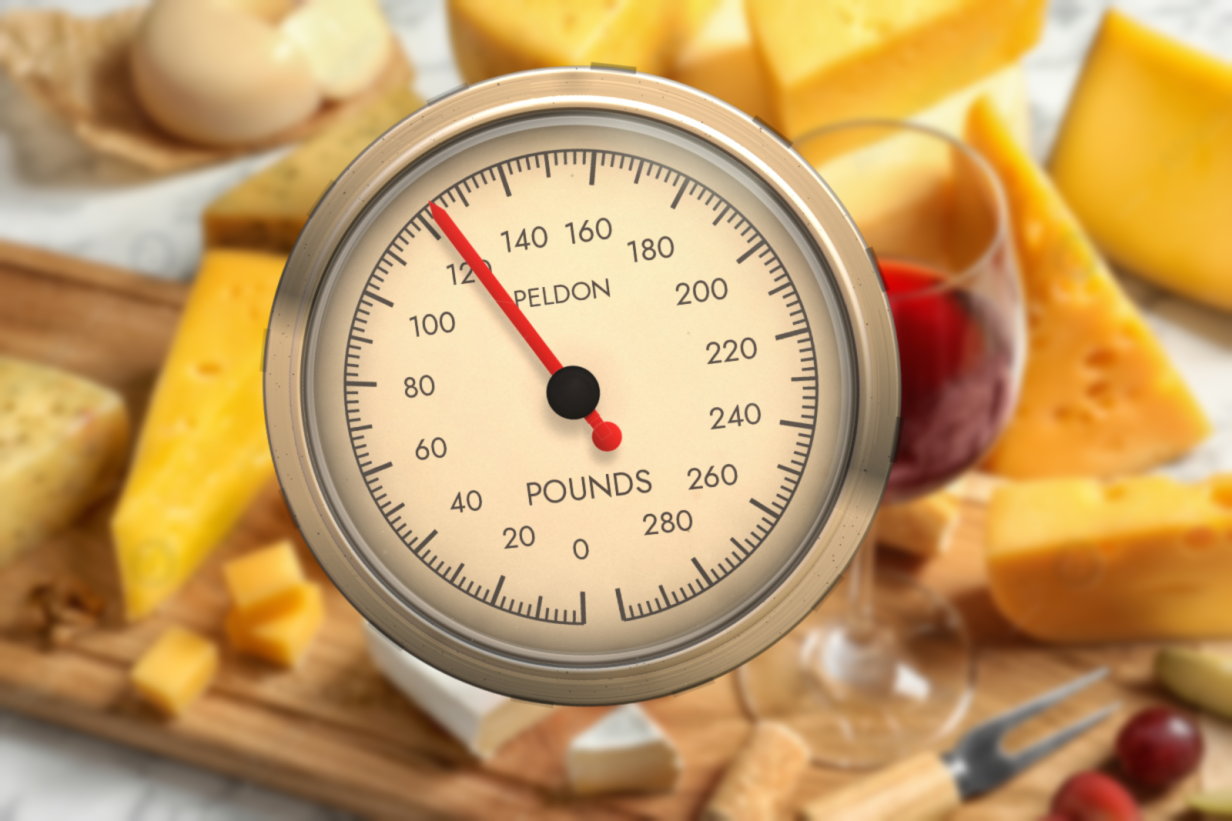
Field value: {"value": 124, "unit": "lb"}
